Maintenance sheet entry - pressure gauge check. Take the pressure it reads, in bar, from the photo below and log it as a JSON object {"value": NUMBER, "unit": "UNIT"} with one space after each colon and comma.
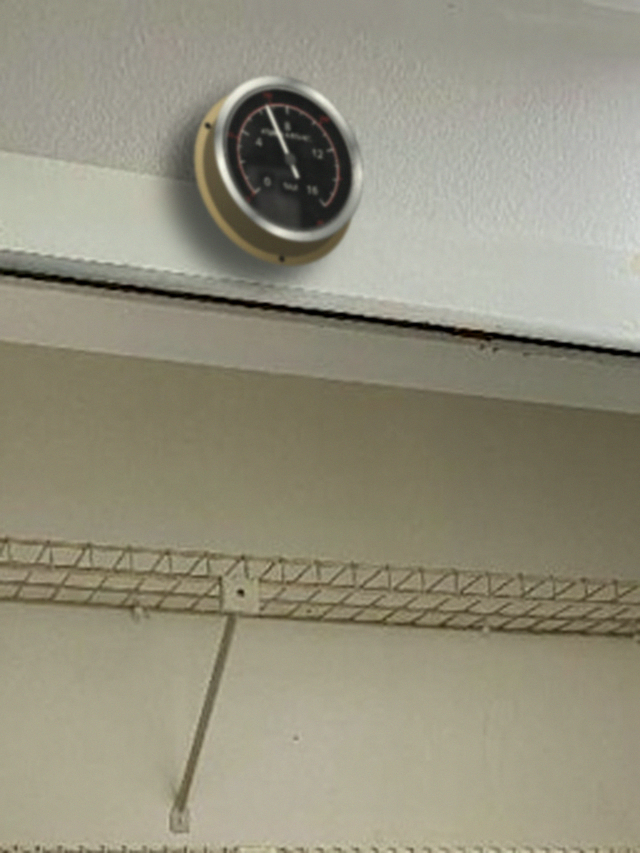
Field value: {"value": 6.5, "unit": "bar"}
